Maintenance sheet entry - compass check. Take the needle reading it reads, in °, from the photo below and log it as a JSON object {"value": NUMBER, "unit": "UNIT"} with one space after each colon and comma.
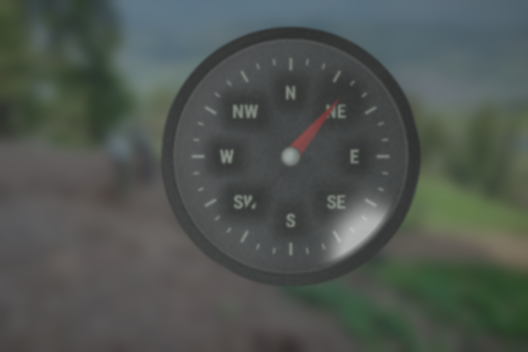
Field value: {"value": 40, "unit": "°"}
